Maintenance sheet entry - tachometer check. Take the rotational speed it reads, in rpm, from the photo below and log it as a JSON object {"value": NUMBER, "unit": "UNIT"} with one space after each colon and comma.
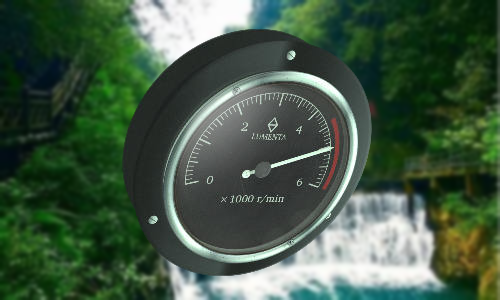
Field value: {"value": 5000, "unit": "rpm"}
